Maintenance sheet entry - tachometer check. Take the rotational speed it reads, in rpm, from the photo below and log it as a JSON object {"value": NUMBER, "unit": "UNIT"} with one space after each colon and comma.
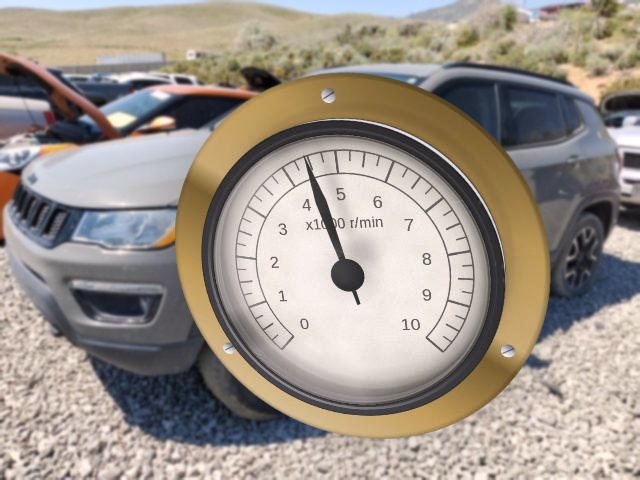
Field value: {"value": 4500, "unit": "rpm"}
